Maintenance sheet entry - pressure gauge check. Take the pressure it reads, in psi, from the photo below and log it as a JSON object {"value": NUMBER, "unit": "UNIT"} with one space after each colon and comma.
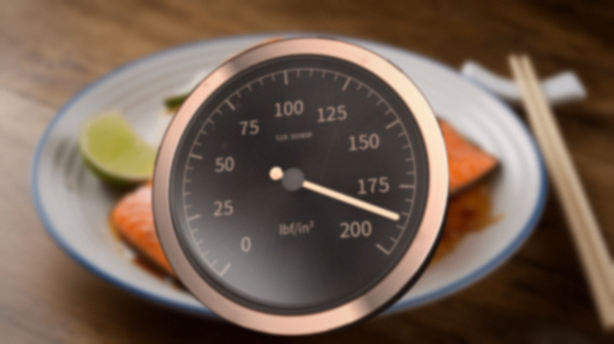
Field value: {"value": 187.5, "unit": "psi"}
